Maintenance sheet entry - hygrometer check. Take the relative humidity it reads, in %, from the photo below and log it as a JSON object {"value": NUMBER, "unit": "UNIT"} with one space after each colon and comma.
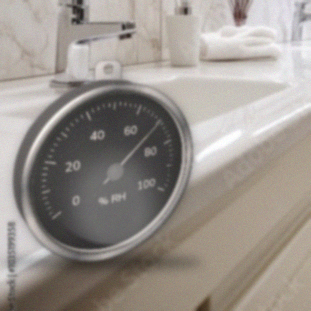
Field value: {"value": 70, "unit": "%"}
